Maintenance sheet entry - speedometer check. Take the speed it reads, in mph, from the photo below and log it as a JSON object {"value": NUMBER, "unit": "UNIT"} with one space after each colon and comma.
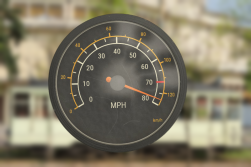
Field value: {"value": 77.5, "unit": "mph"}
